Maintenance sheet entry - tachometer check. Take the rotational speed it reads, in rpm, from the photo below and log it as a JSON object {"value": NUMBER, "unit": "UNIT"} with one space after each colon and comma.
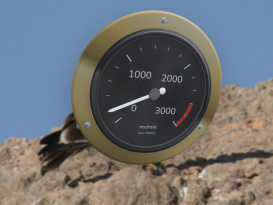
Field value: {"value": 200, "unit": "rpm"}
